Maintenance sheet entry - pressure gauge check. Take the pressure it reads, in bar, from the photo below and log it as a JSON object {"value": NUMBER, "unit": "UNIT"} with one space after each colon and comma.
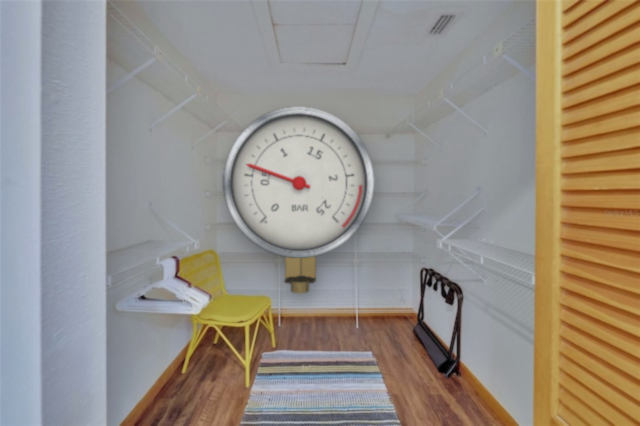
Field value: {"value": 0.6, "unit": "bar"}
